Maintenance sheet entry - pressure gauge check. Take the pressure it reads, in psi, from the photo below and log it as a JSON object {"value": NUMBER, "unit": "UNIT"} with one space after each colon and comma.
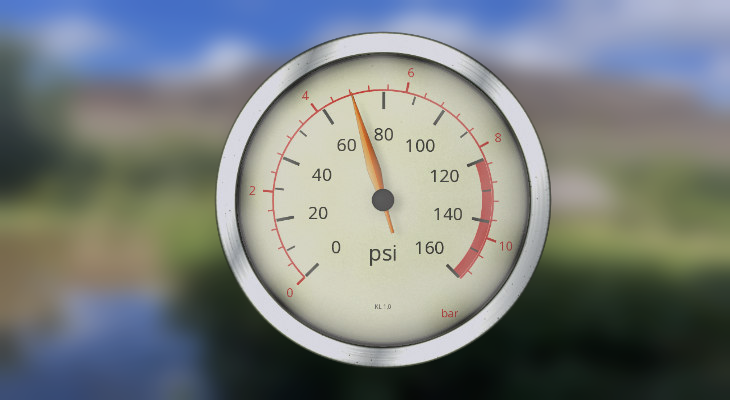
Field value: {"value": 70, "unit": "psi"}
